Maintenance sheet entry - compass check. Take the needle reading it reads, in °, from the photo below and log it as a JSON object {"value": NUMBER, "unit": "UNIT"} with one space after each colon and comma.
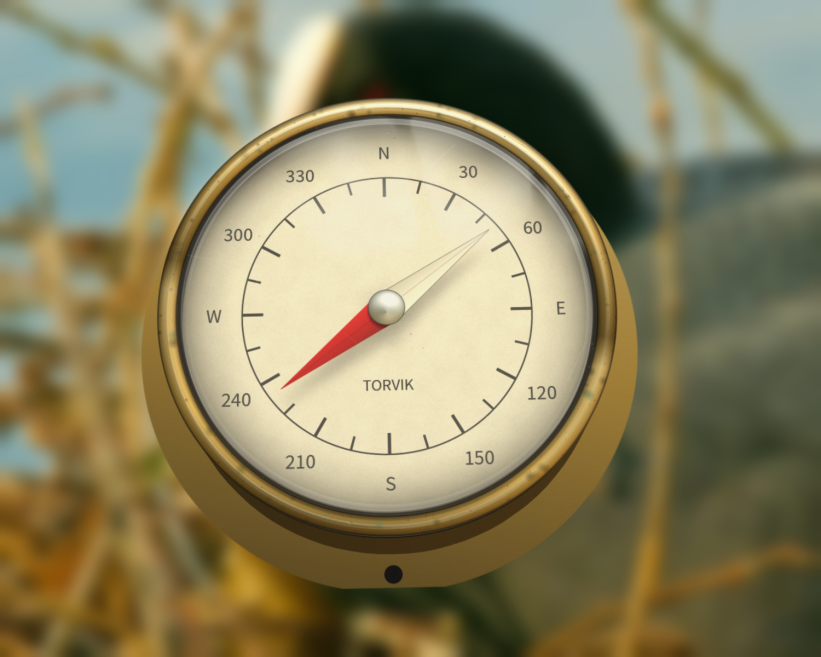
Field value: {"value": 232.5, "unit": "°"}
